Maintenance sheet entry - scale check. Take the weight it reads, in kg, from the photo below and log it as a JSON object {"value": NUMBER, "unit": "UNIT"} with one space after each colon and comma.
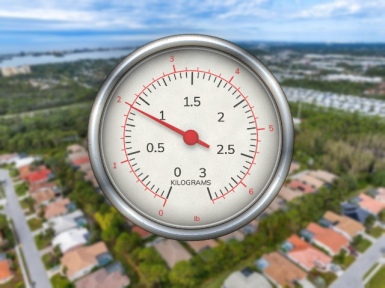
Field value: {"value": 0.9, "unit": "kg"}
